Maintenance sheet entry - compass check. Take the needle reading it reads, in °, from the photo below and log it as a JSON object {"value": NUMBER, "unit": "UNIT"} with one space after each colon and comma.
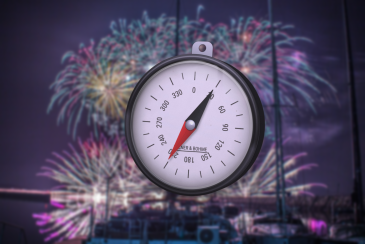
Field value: {"value": 210, "unit": "°"}
